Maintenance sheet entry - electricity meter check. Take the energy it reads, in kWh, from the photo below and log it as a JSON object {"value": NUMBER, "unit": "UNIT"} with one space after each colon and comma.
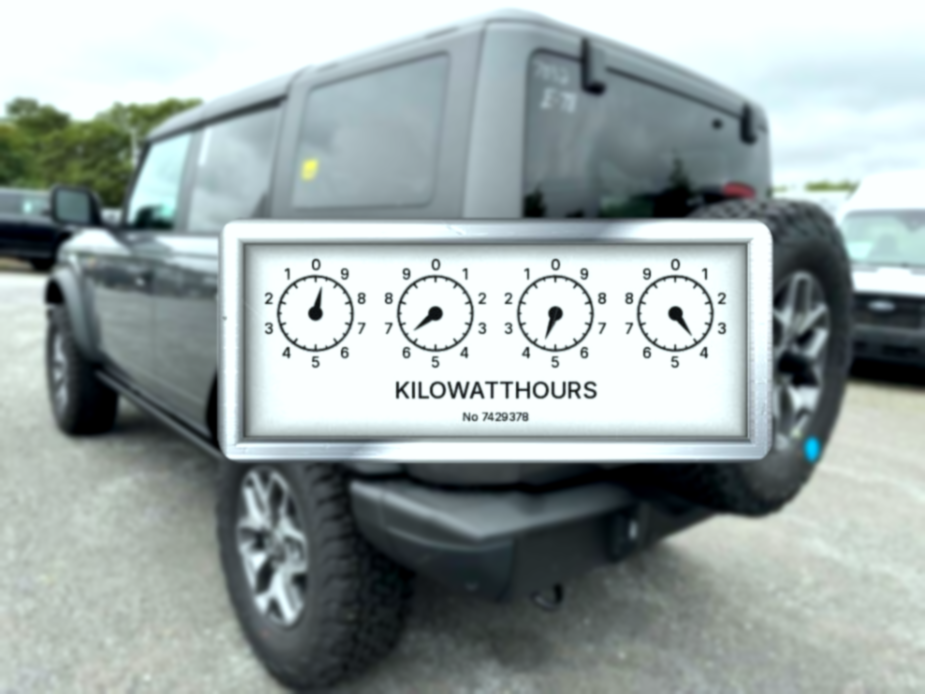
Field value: {"value": 9644, "unit": "kWh"}
